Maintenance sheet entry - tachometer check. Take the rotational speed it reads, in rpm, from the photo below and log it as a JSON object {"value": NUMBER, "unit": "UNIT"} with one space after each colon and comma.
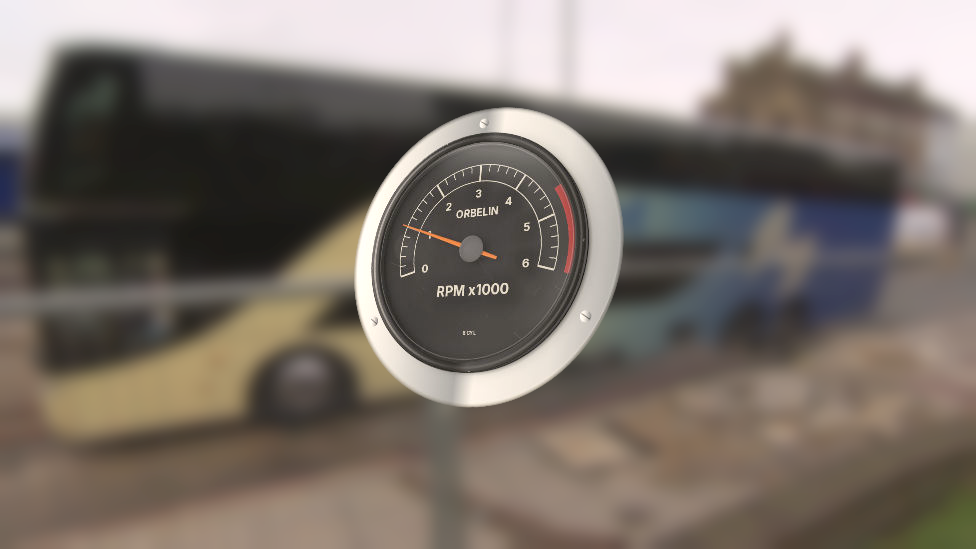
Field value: {"value": 1000, "unit": "rpm"}
